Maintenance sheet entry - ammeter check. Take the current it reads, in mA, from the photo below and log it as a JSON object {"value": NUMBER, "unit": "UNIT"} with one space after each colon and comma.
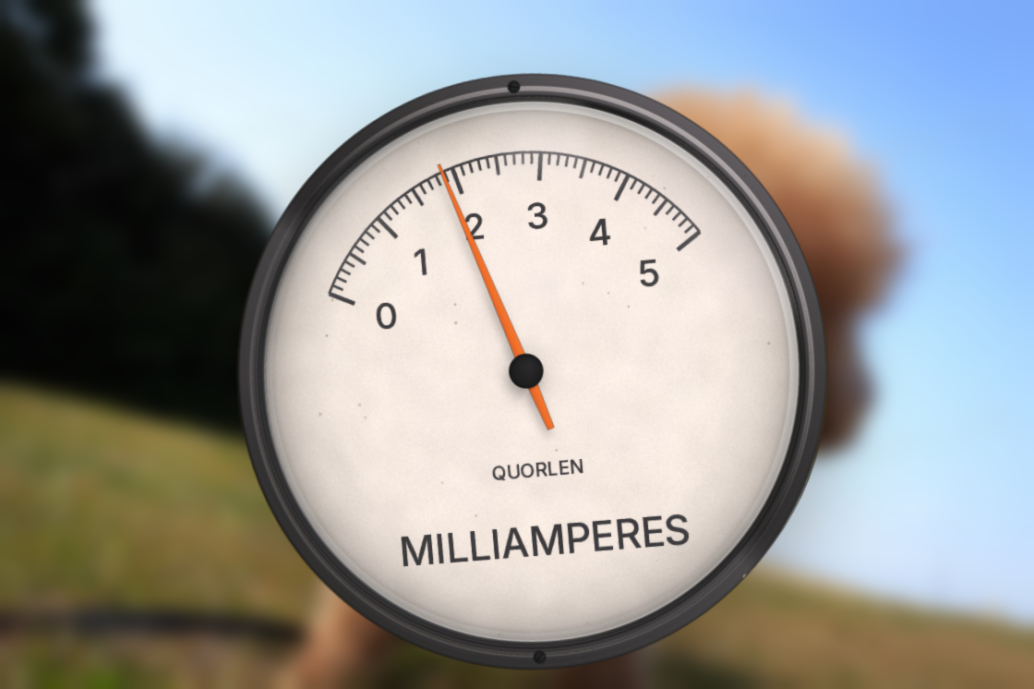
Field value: {"value": 1.9, "unit": "mA"}
